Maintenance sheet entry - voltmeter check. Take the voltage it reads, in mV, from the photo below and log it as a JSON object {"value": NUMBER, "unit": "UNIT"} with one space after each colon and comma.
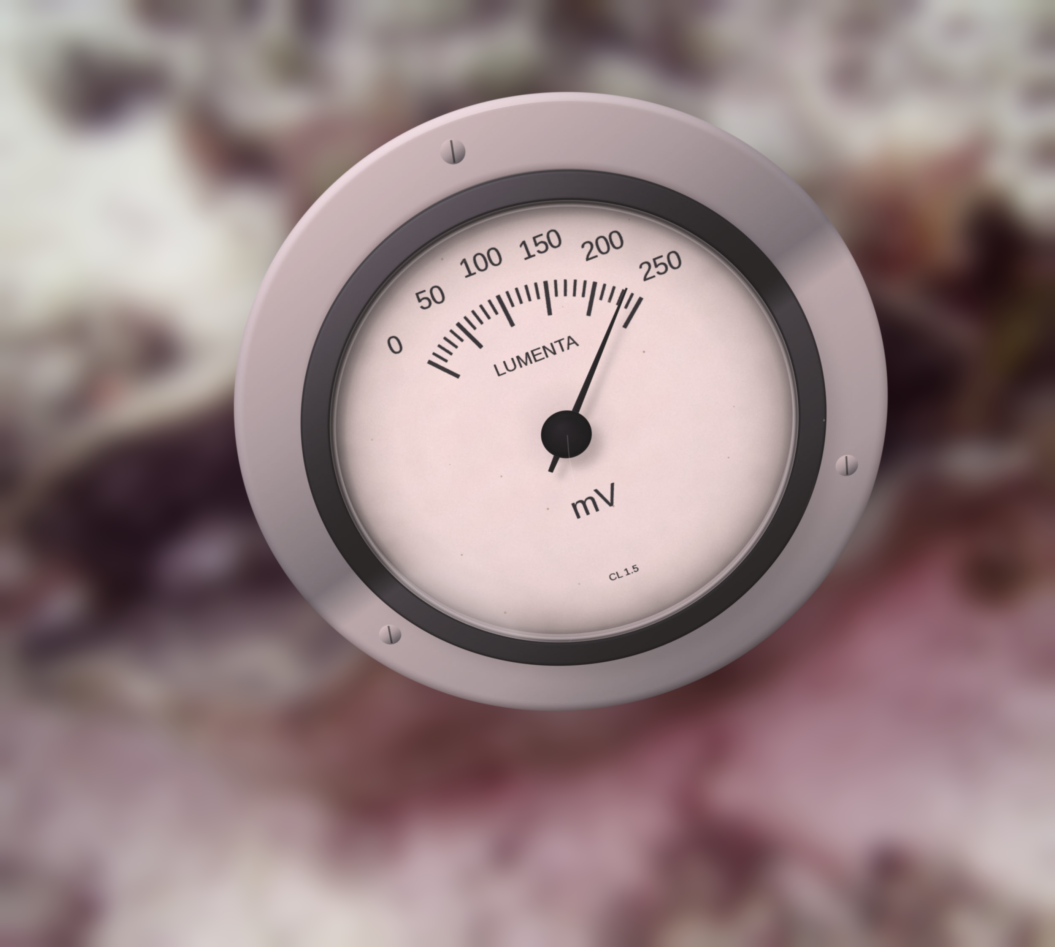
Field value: {"value": 230, "unit": "mV"}
